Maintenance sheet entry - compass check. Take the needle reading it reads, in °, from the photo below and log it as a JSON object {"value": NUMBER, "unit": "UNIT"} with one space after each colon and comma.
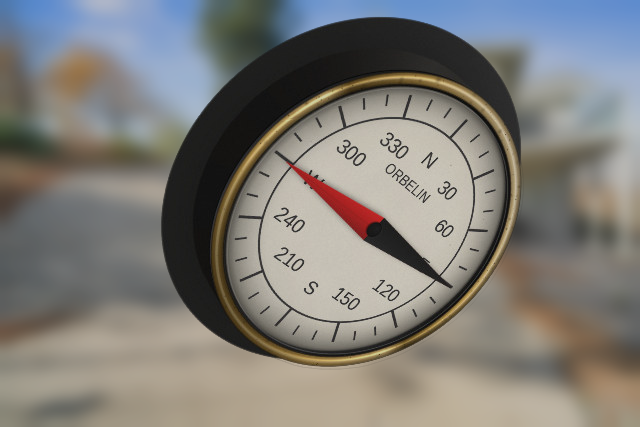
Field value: {"value": 270, "unit": "°"}
